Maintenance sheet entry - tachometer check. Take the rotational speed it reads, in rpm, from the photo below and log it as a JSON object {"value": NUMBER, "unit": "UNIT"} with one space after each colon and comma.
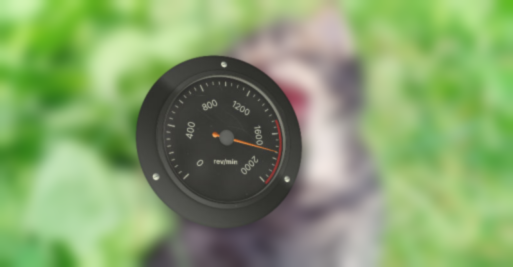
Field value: {"value": 1750, "unit": "rpm"}
